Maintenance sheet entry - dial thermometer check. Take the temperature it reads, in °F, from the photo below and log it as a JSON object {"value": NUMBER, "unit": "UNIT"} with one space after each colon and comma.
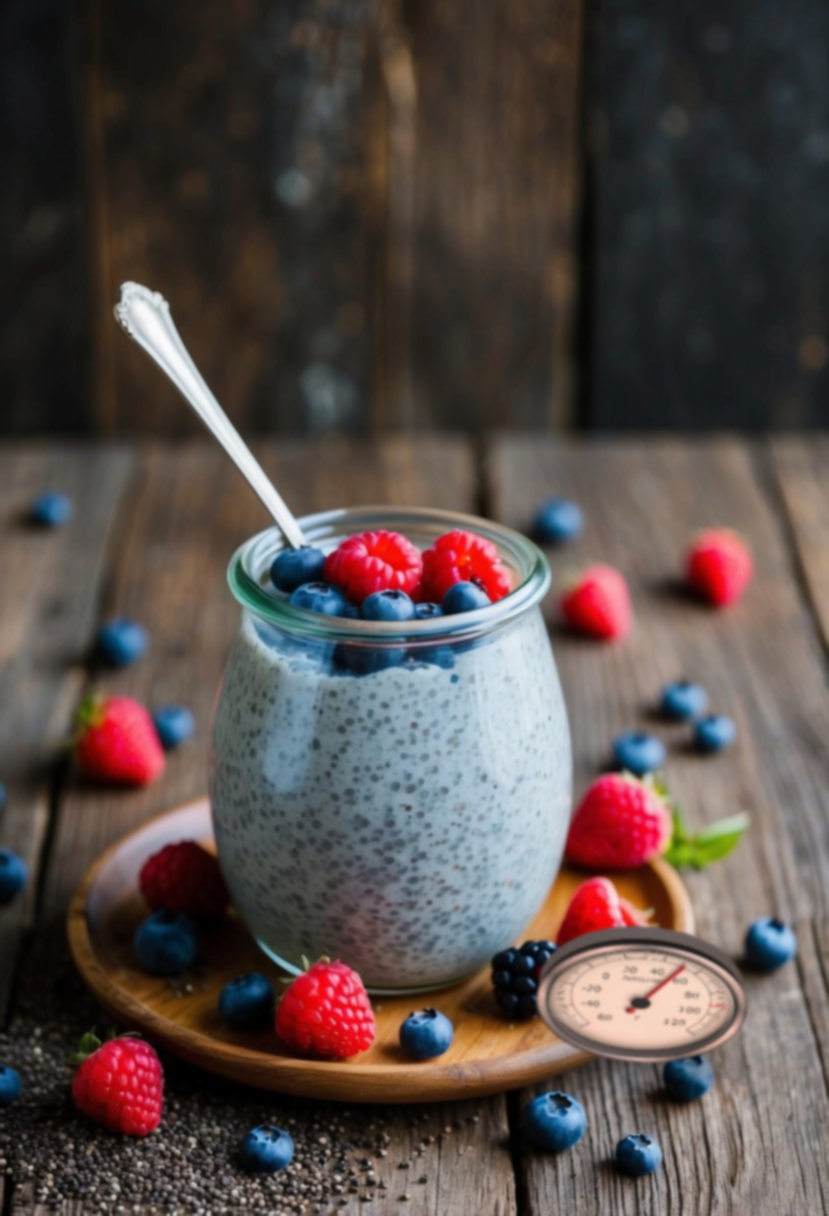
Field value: {"value": 50, "unit": "°F"}
